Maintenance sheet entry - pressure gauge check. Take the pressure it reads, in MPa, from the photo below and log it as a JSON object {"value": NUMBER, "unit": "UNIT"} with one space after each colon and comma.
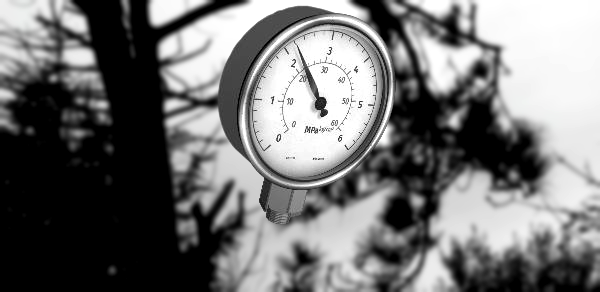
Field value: {"value": 2.2, "unit": "MPa"}
